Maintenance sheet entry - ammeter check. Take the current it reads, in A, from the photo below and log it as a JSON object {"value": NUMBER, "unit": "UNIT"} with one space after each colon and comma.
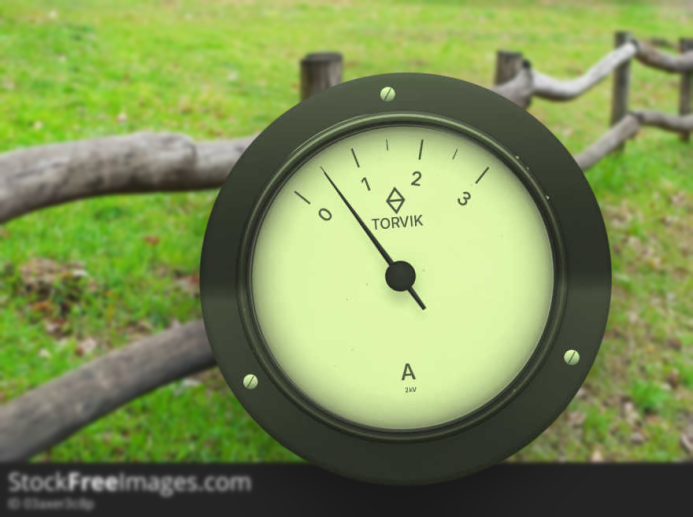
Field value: {"value": 0.5, "unit": "A"}
